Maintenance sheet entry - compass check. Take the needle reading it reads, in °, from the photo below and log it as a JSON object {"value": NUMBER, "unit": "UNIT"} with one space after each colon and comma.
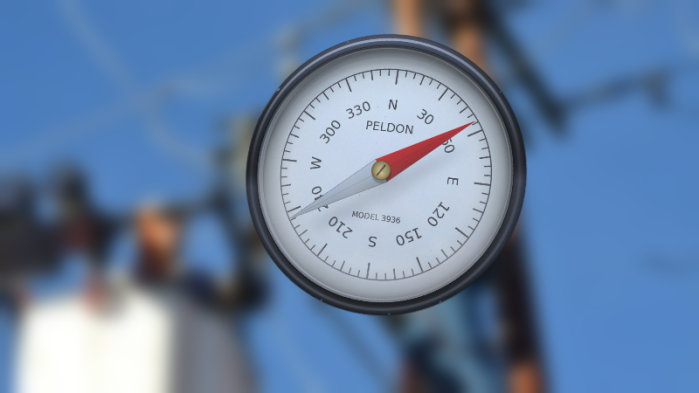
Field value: {"value": 55, "unit": "°"}
